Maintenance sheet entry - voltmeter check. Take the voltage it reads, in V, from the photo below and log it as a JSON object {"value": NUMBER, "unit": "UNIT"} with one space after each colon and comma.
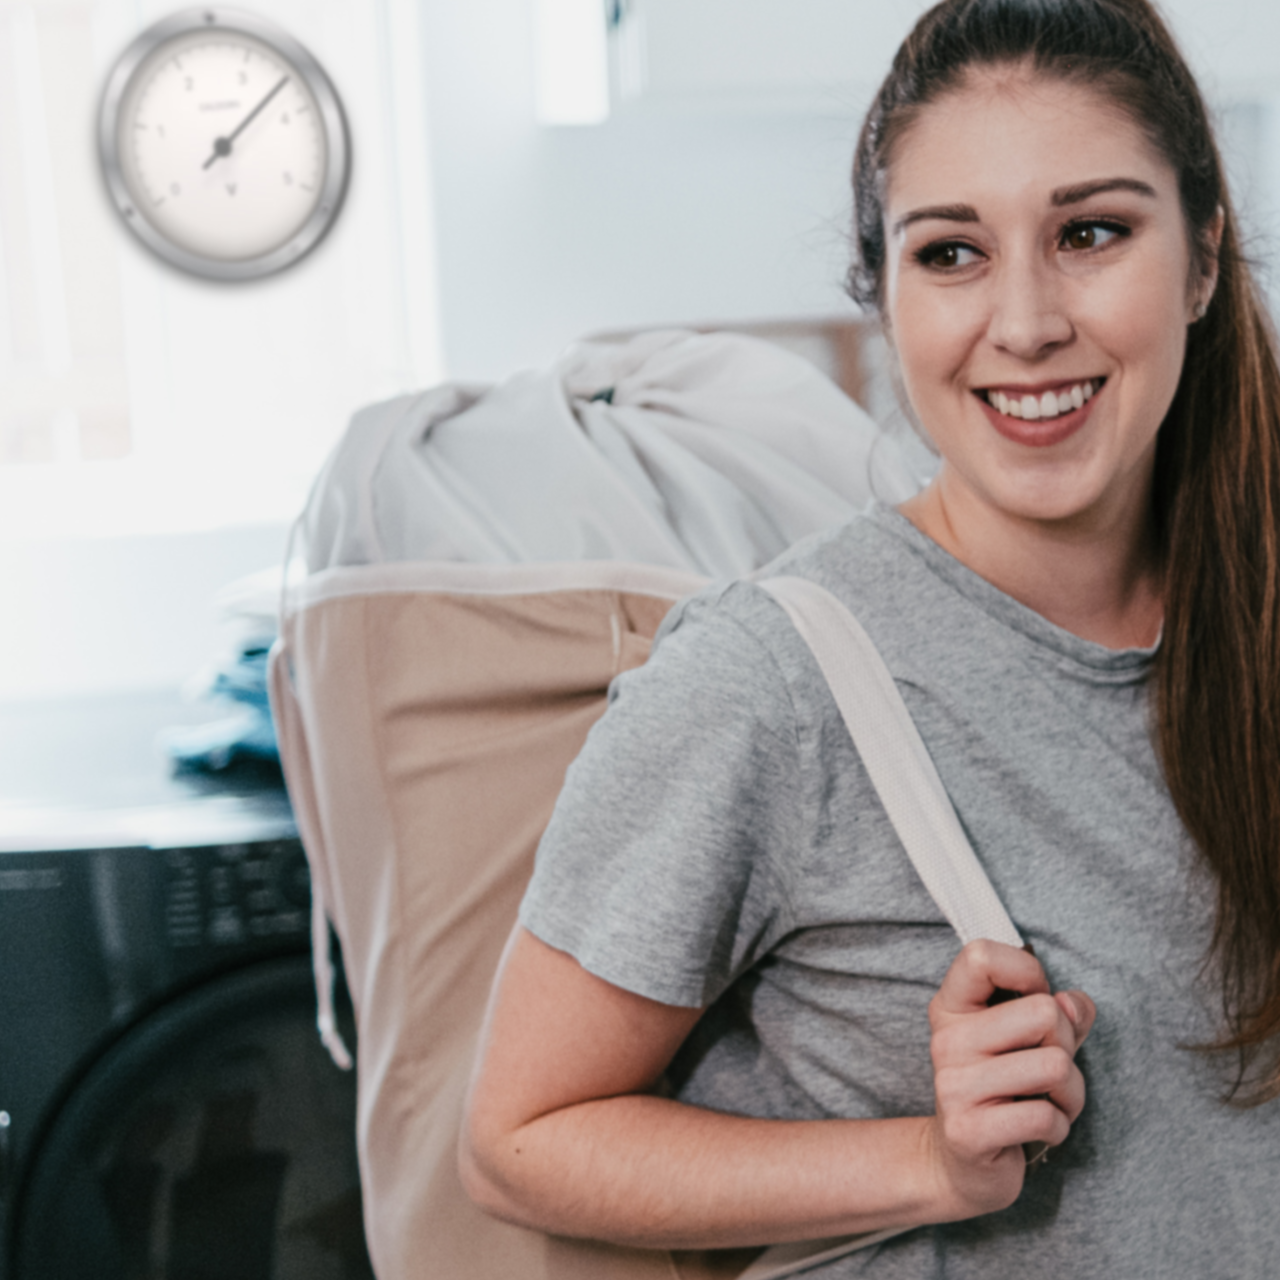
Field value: {"value": 3.6, "unit": "V"}
